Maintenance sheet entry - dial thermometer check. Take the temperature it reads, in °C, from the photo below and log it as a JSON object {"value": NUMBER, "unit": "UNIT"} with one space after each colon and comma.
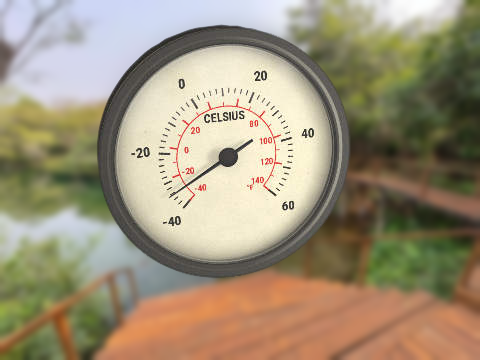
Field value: {"value": -34, "unit": "°C"}
